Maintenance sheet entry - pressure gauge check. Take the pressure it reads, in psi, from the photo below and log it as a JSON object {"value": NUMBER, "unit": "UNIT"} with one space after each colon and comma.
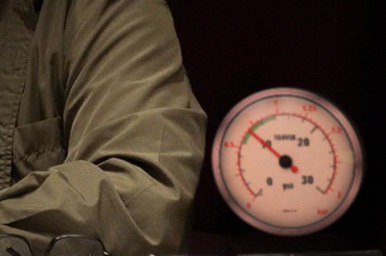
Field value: {"value": 10, "unit": "psi"}
